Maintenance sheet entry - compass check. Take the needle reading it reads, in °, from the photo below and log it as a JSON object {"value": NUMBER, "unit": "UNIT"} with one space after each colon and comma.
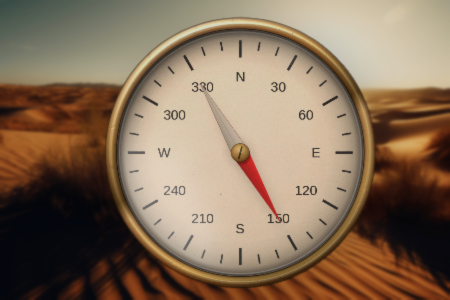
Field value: {"value": 150, "unit": "°"}
